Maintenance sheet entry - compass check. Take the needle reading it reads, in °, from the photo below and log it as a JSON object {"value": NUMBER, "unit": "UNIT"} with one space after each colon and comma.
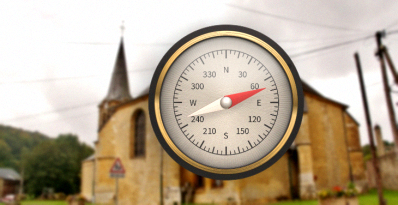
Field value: {"value": 70, "unit": "°"}
